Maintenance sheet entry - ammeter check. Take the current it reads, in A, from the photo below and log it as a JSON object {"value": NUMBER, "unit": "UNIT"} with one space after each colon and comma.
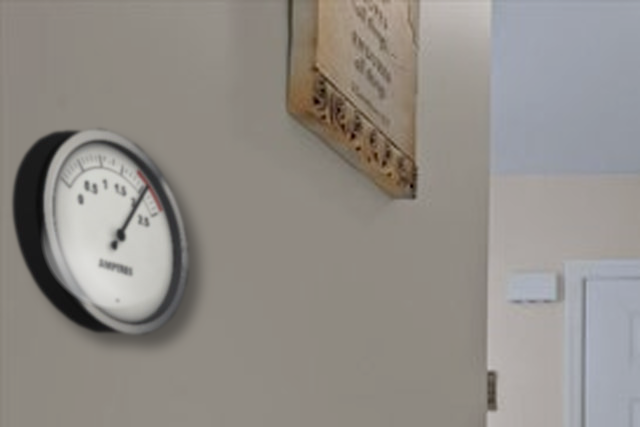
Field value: {"value": 2, "unit": "A"}
